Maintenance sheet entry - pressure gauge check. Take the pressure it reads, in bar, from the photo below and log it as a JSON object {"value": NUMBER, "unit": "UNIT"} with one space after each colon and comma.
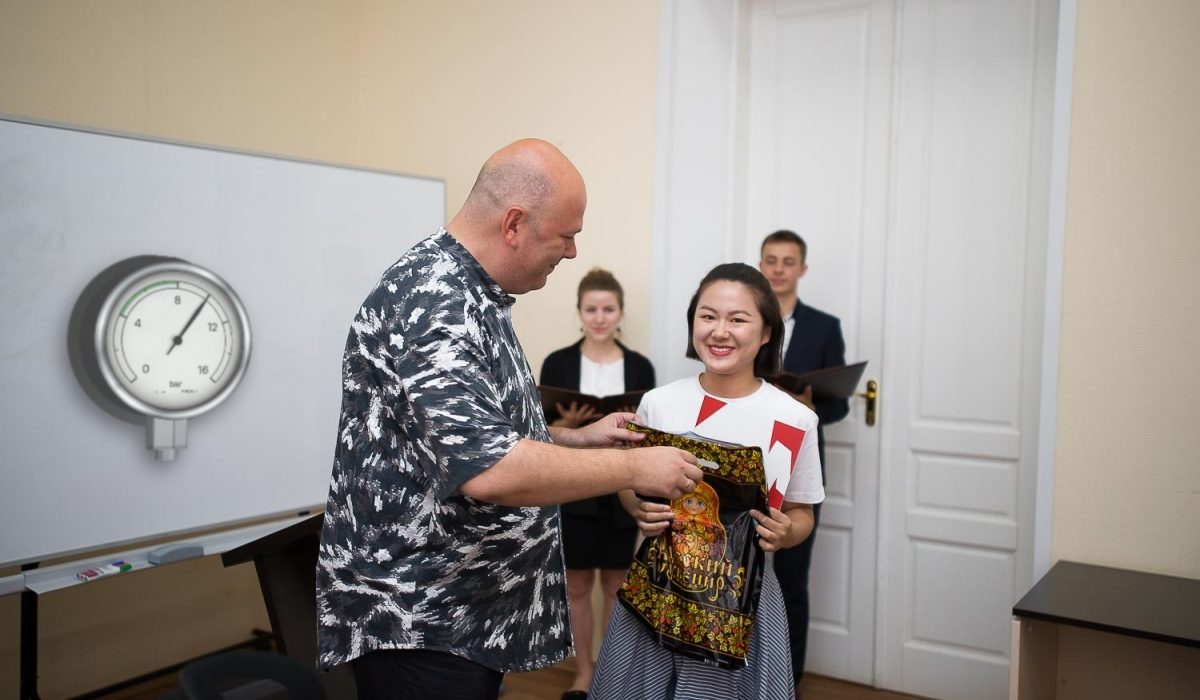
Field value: {"value": 10, "unit": "bar"}
